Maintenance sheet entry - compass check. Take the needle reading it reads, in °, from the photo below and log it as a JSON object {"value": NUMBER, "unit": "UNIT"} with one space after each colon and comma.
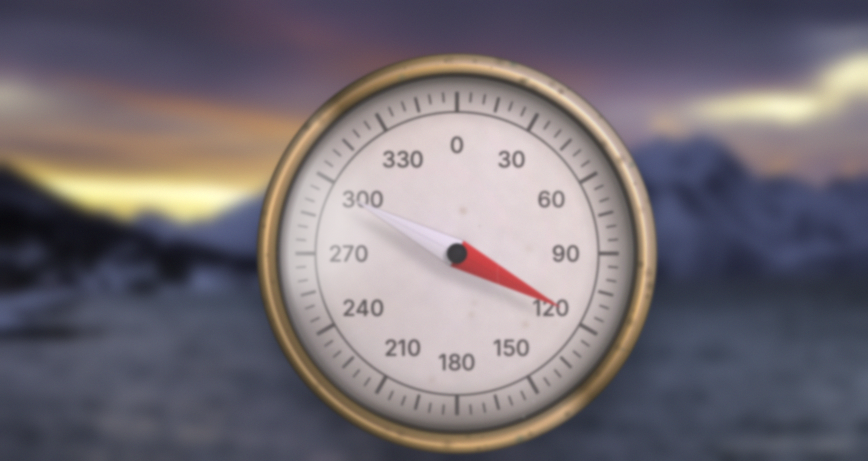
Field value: {"value": 117.5, "unit": "°"}
